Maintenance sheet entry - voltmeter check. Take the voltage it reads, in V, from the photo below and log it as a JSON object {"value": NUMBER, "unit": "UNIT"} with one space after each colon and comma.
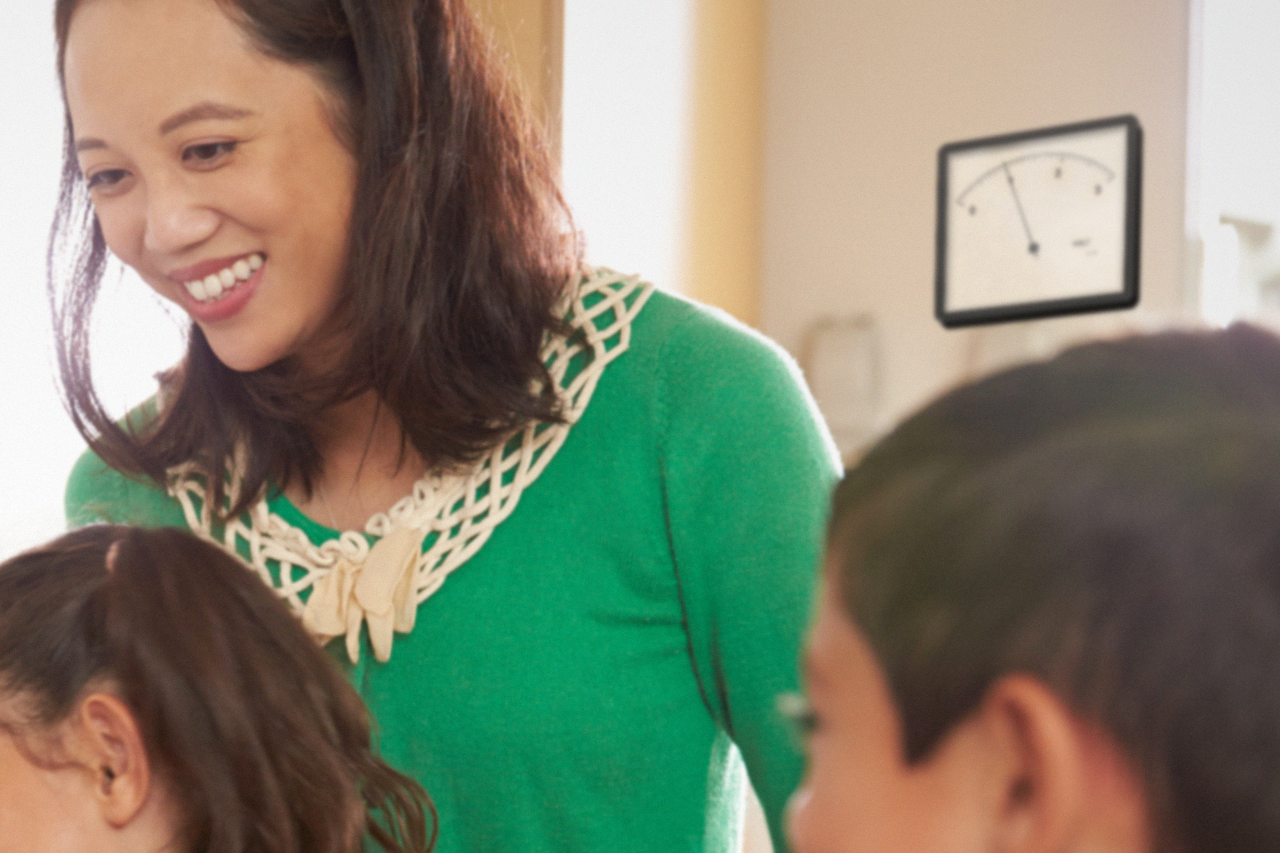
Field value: {"value": 1, "unit": "V"}
